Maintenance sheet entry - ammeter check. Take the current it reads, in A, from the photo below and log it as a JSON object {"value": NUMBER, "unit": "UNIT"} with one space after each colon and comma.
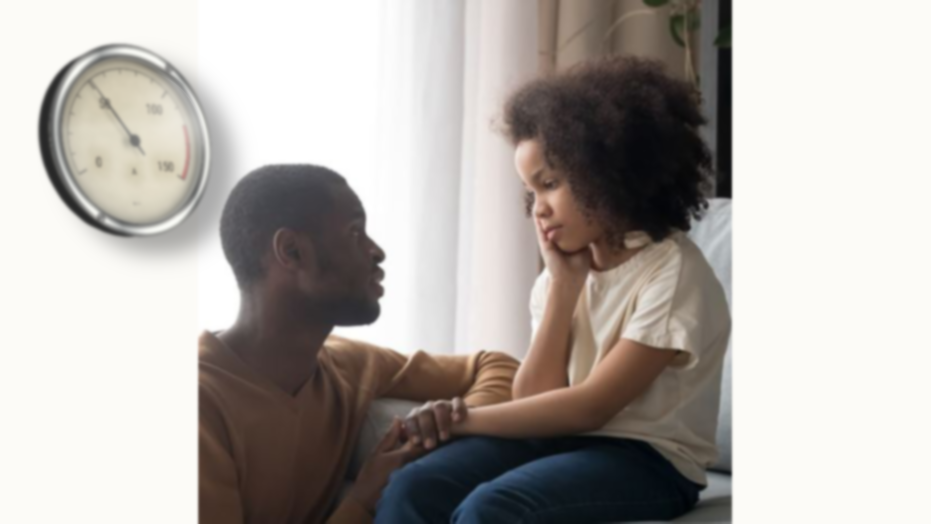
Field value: {"value": 50, "unit": "A"}
